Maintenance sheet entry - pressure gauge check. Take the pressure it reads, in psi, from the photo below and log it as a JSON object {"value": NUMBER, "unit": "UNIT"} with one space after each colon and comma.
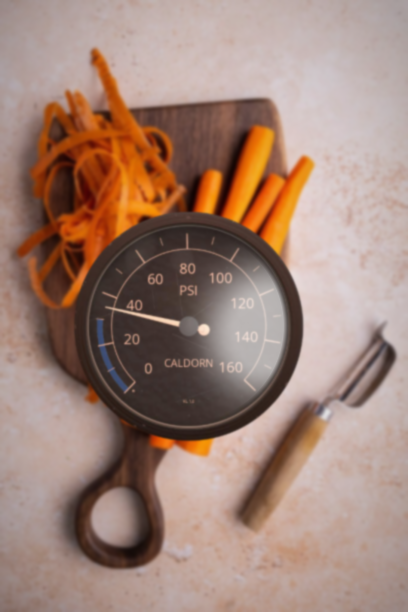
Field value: {"value": 35, "unit": "psi"}
